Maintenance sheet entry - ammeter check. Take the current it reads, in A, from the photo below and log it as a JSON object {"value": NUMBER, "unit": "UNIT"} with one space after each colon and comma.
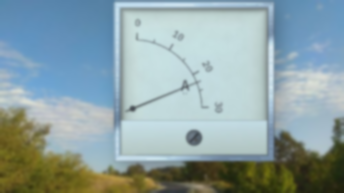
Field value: {"value": 22.5, "unit": "A"}
